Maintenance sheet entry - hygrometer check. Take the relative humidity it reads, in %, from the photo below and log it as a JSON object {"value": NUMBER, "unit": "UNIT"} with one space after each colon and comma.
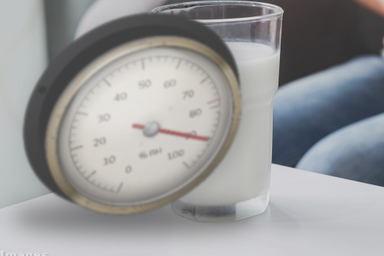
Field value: {"value": 90, "unit": "%"}
